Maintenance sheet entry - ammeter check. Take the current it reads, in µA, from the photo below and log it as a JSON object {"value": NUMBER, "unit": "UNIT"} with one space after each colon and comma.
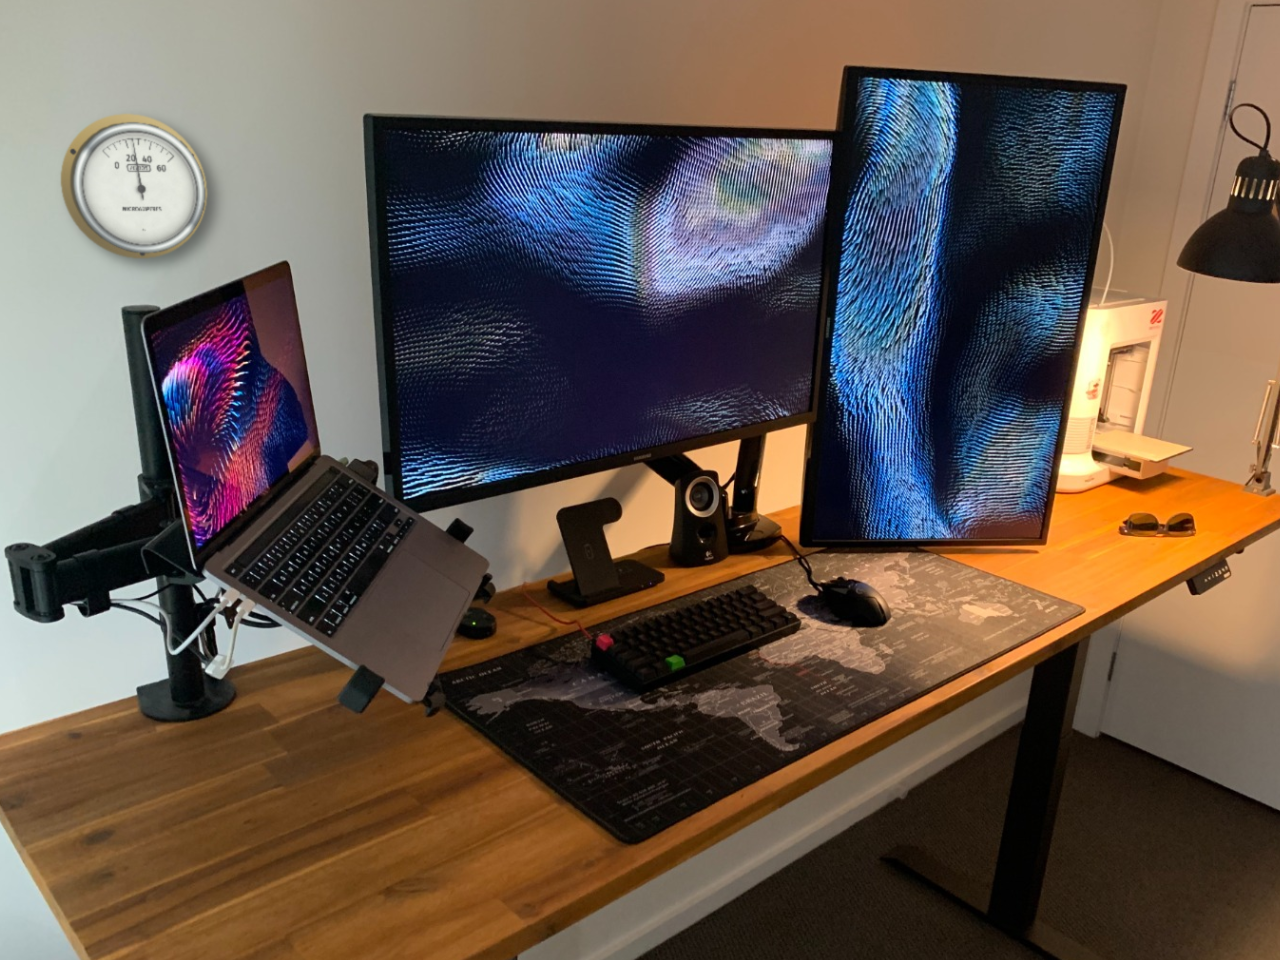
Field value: {"value": 25, "unit": "µA"}
